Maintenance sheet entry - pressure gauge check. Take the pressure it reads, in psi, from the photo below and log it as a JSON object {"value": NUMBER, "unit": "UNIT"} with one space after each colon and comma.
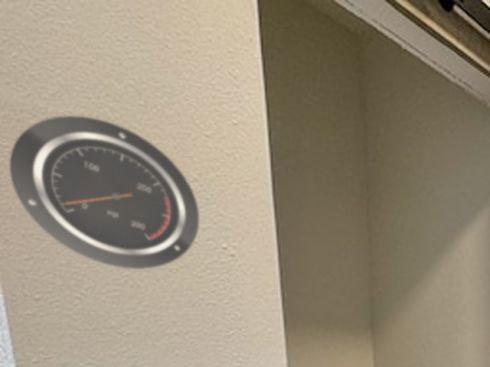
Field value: {"value": 10, "unit": "psi"}
